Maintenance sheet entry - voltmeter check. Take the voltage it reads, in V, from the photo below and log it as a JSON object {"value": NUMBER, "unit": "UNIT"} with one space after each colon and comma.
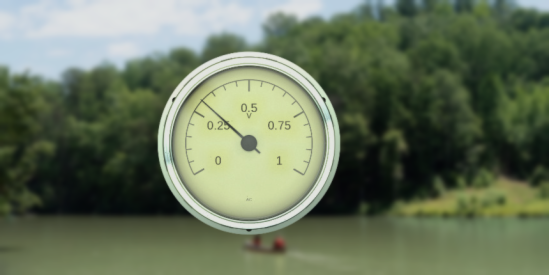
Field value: {"value": 0.3, "unit": "V"}
